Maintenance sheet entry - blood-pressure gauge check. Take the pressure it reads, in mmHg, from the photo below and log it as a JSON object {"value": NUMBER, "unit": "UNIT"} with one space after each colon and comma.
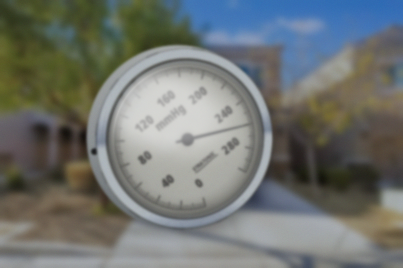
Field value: {"value": 260, "unit": "mmHg"}
